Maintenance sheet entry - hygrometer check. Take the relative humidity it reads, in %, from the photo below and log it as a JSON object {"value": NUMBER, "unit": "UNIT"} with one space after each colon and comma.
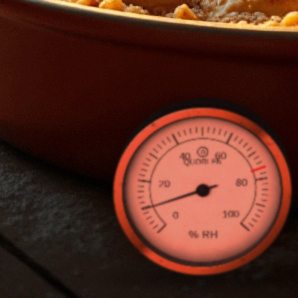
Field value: {"value": 10, "unit": "%"}
